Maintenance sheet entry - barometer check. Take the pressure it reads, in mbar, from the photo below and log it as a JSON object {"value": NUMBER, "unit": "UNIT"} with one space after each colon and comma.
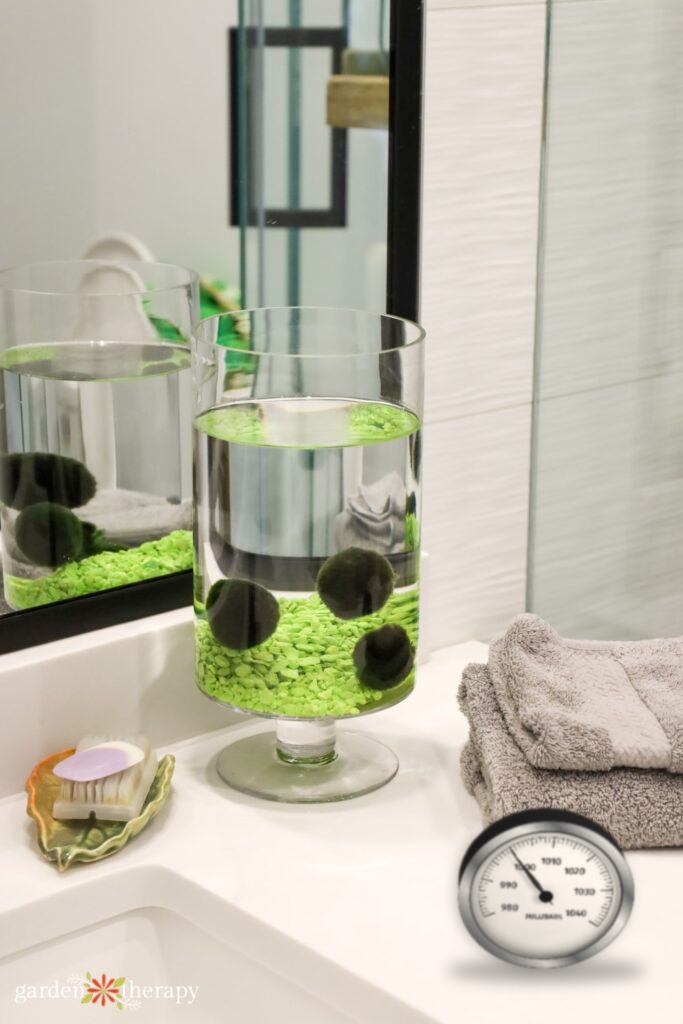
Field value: {"value": 1000, "unit": "mbar"}
